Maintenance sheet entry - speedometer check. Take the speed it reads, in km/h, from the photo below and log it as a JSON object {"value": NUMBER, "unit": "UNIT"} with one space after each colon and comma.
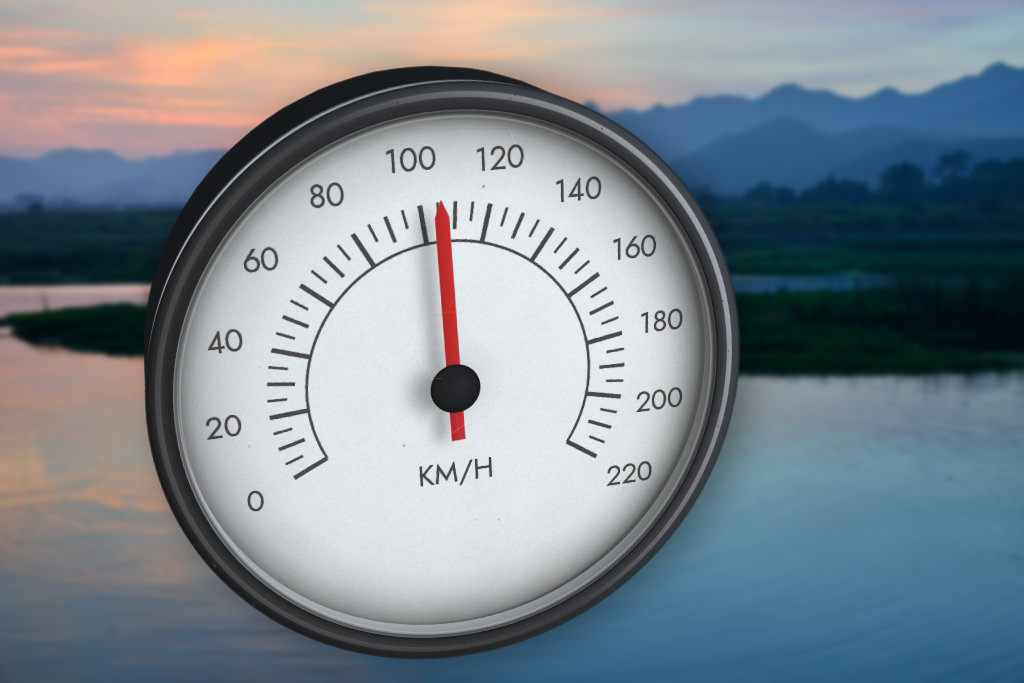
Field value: {"value": 105, "unit": "km/h"}
